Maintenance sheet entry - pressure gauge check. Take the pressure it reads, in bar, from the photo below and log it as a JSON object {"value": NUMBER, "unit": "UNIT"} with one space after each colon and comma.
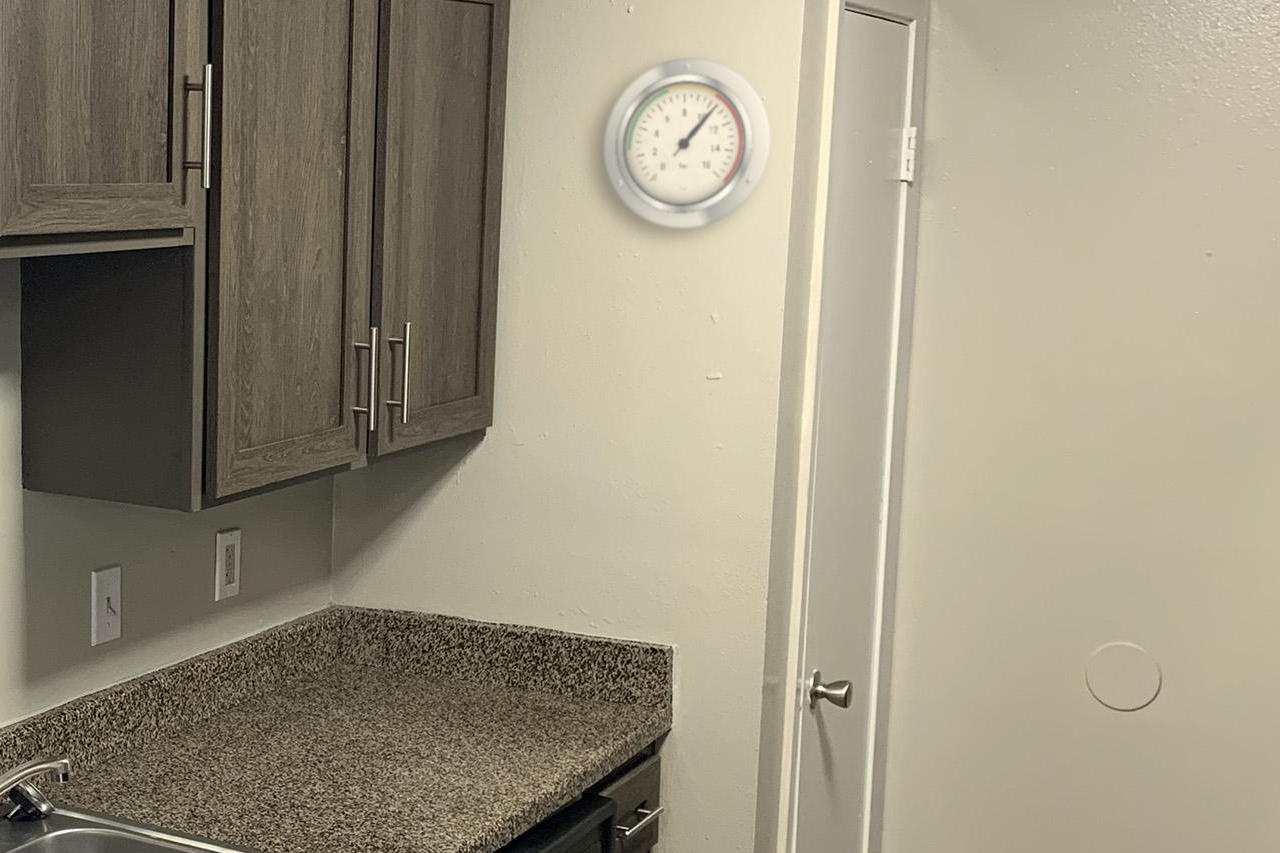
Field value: {"value": 10.5, "unit": "bar"}
